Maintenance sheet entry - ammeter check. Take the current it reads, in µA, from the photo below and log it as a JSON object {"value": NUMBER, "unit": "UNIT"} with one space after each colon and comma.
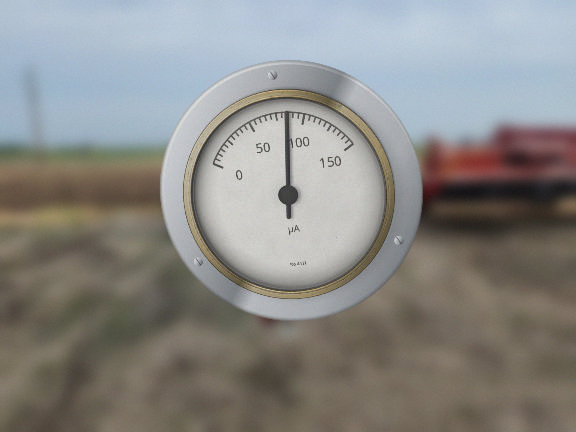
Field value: {"value": 85, "unit": "µA"}
